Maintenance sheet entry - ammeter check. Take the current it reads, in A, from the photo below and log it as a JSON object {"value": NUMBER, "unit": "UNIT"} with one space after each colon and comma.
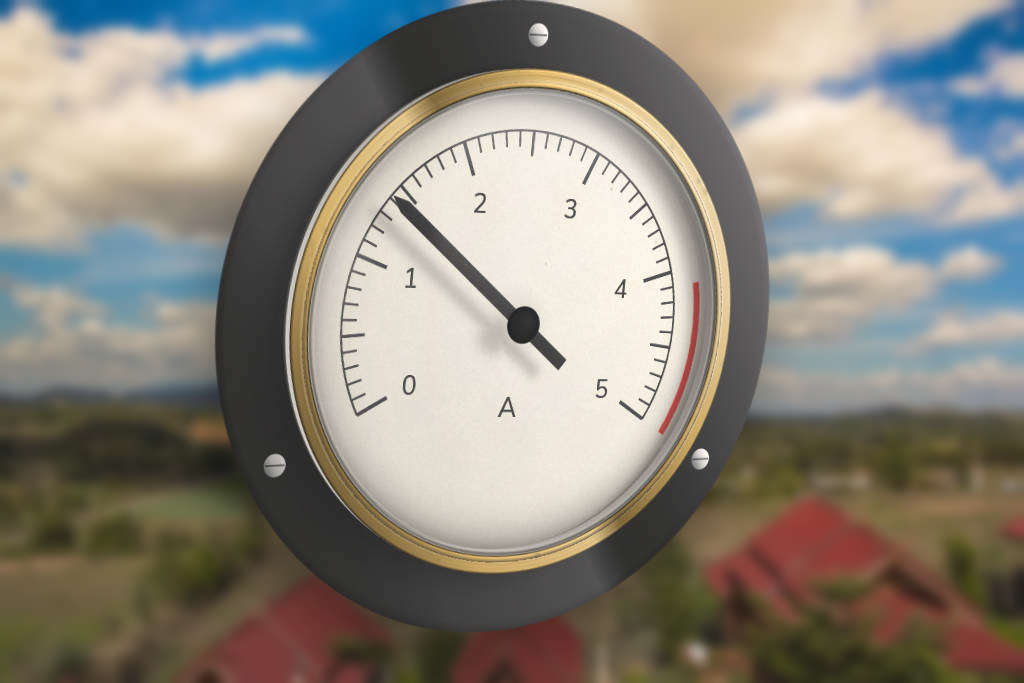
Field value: {"value": 1.4, "unit": "A"}
